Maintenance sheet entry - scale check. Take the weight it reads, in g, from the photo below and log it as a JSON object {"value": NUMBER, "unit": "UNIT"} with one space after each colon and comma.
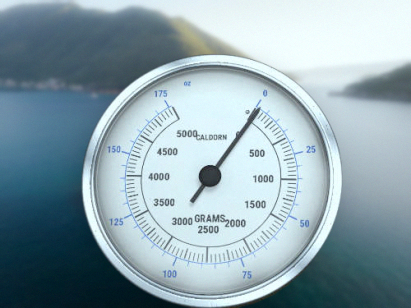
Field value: {"value": 50, "unit": "g"}
